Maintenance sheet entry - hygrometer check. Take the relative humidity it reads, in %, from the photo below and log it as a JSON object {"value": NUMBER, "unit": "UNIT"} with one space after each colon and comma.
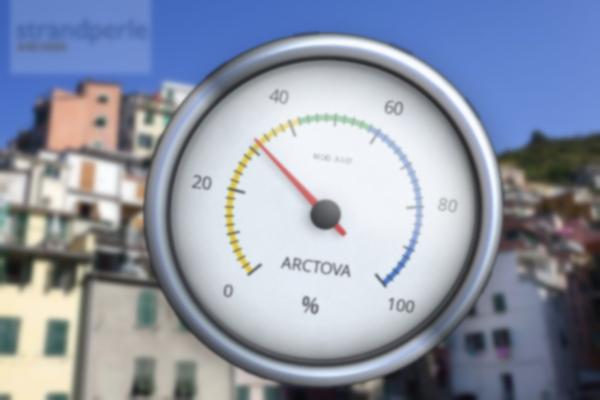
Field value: {"value": 32, "unit": "%"}
